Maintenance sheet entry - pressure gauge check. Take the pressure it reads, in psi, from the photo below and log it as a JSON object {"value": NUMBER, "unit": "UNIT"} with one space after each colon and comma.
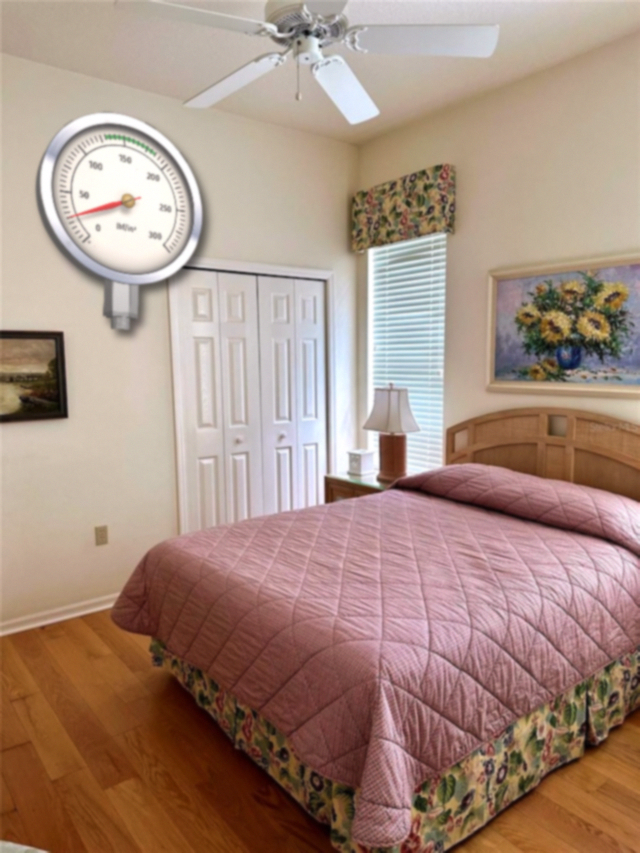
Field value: {"value": 25, "unit": "psi"}
